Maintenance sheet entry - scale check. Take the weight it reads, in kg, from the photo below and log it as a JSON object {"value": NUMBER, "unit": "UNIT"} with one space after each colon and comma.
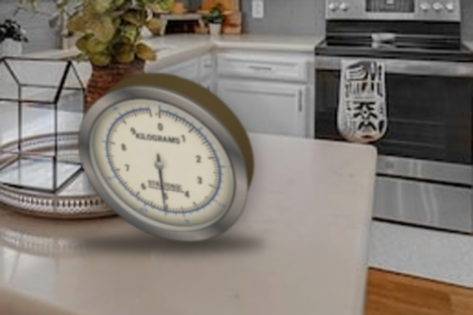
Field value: {"value": 5, "unit": "kg"}
